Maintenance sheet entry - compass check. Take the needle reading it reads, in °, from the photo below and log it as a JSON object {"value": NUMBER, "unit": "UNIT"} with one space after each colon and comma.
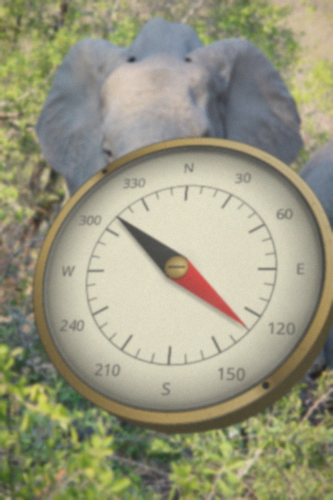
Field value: {"value": 130, "unit": "°"}
